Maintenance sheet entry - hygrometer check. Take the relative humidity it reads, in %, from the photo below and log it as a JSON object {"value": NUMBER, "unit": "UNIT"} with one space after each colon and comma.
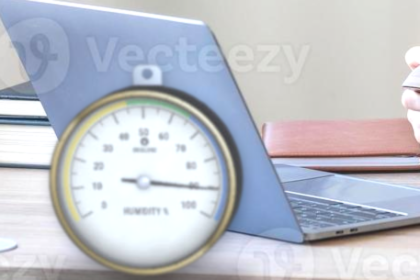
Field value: {"value": 90, "unit": "%"}
